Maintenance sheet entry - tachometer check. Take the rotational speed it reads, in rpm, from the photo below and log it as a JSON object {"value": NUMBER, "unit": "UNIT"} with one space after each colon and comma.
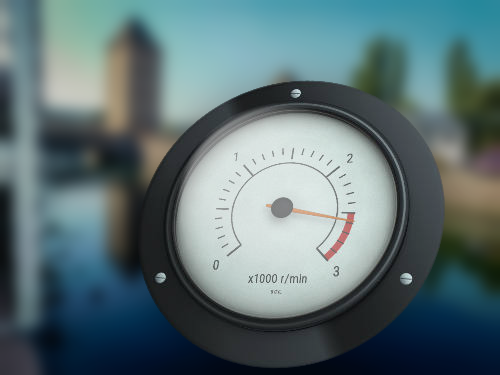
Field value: {"value": 2600, "unit": "rpm"}
